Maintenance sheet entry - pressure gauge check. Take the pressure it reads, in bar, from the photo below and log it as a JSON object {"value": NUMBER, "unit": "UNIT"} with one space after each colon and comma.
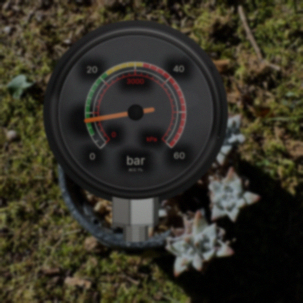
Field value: {"value": 8, "unit": "bar"}
